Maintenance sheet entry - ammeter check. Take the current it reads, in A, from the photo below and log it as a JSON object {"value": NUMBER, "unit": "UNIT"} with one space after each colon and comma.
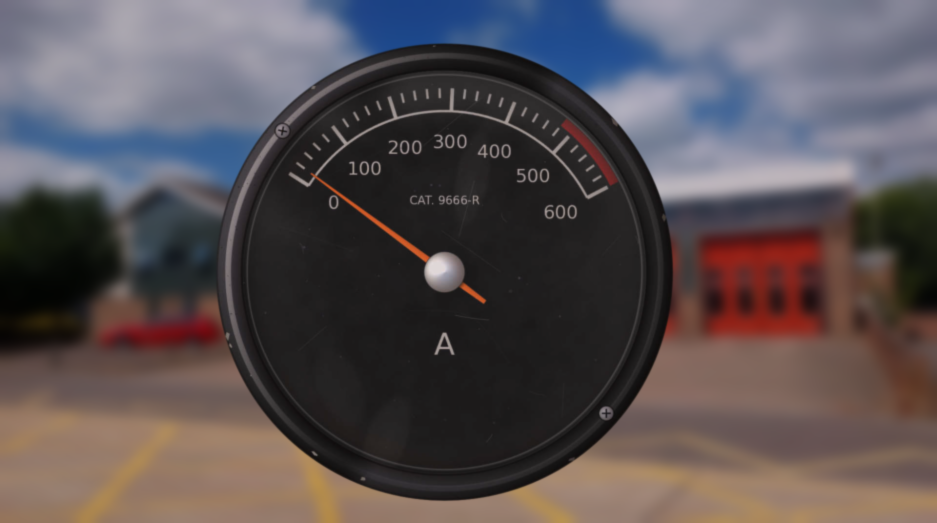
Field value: {"value": 20, "unit": "A"}
